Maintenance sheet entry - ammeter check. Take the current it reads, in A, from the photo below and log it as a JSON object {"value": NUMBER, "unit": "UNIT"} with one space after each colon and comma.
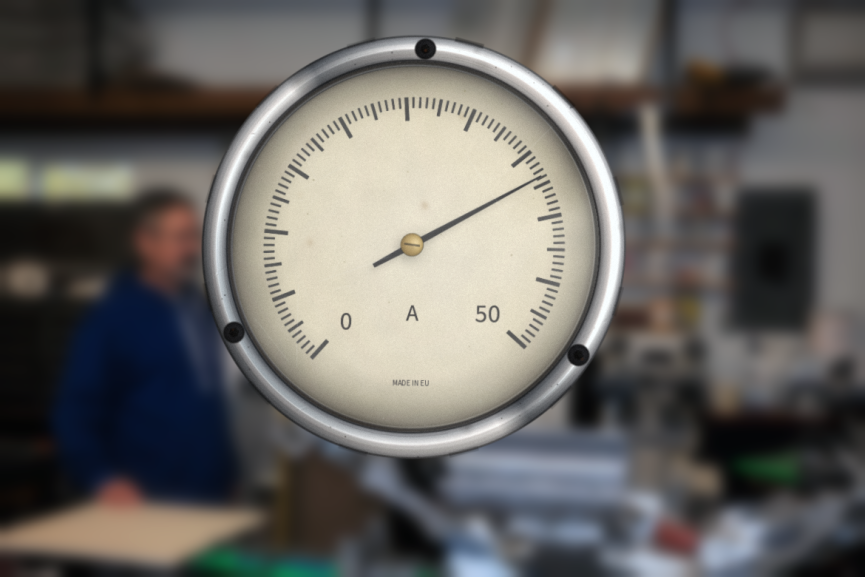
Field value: {"value": 37, "unit": "A"}
